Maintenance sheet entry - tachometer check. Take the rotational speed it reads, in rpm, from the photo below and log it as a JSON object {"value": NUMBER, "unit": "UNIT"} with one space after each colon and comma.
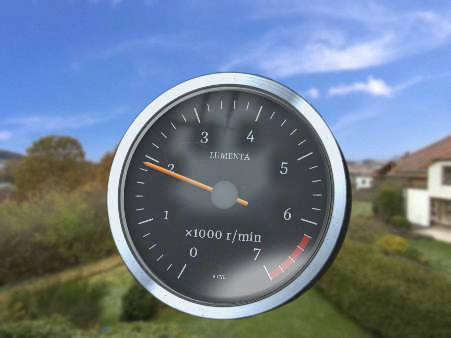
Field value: {"value": 1900, "unit": "rpm"}
